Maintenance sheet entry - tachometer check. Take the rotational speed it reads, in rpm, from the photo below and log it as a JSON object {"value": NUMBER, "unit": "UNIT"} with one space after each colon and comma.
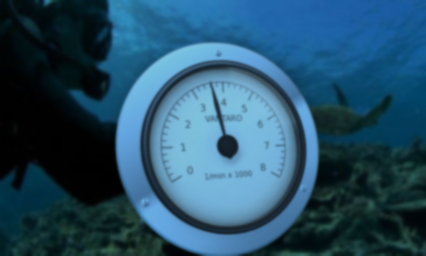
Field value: {"value": 3600, "unit": "rpm"}
